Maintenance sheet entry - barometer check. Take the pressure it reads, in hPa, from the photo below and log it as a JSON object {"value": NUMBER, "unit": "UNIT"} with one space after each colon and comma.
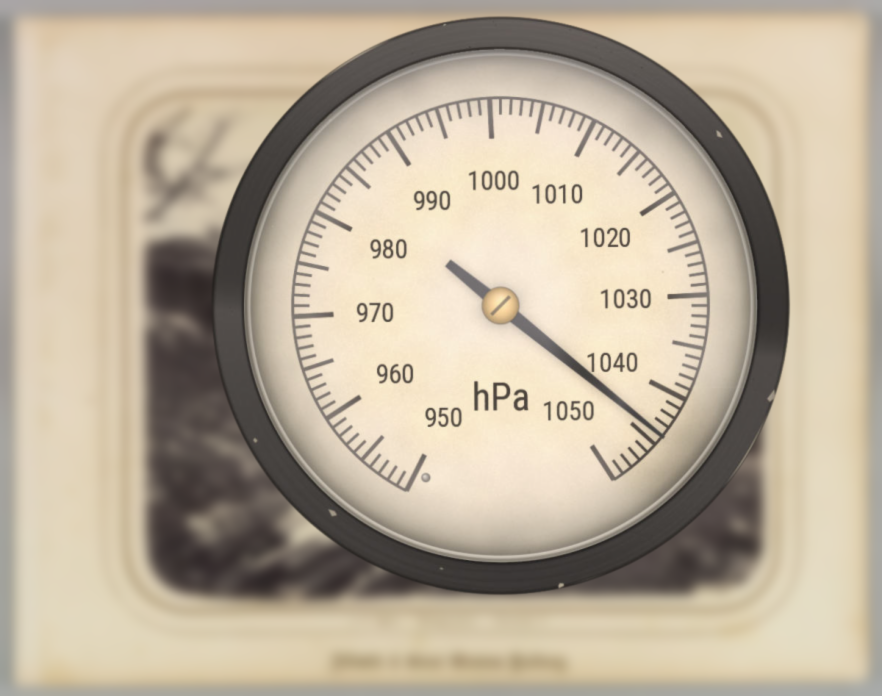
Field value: {"value": 1044, "unit": "hPa"}
